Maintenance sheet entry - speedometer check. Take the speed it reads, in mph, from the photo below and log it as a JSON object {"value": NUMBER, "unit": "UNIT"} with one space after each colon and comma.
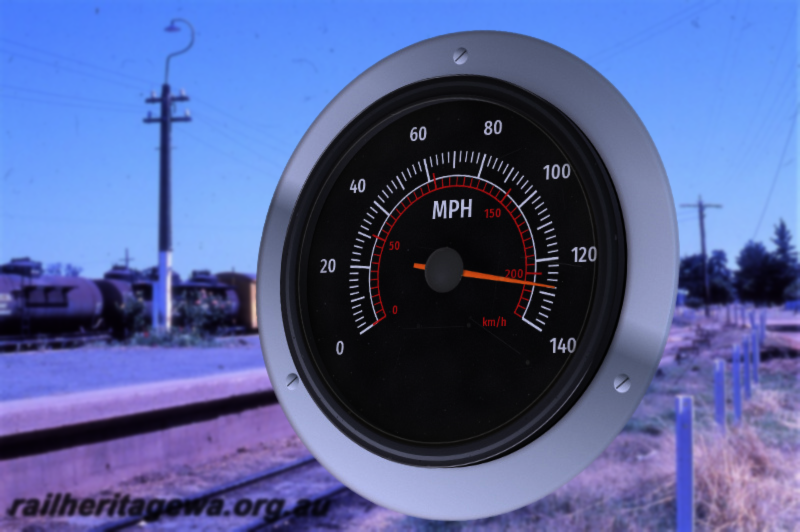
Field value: {"value": 128, "unit": "mph"}
